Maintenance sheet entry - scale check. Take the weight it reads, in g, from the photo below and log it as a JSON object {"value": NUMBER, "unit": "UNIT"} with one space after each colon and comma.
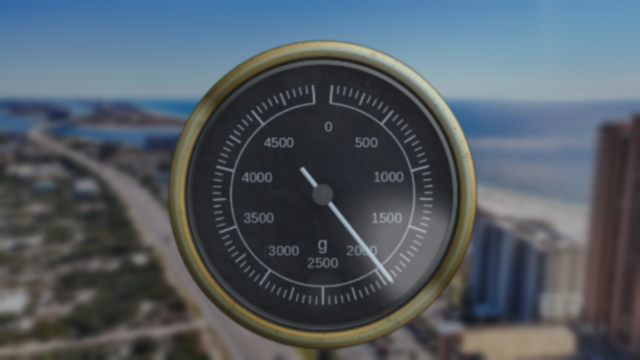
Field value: {"value": 1950, "unit": "g"}
